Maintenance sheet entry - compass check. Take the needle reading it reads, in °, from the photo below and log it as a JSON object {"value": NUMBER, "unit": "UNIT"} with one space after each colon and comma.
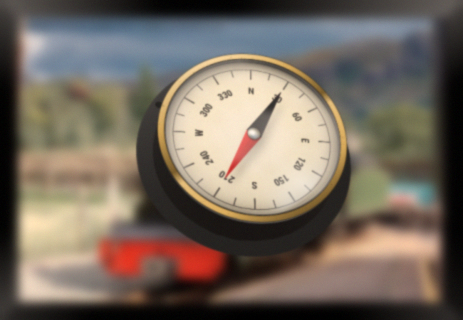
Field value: {"value": 210, "unit": "°"}
